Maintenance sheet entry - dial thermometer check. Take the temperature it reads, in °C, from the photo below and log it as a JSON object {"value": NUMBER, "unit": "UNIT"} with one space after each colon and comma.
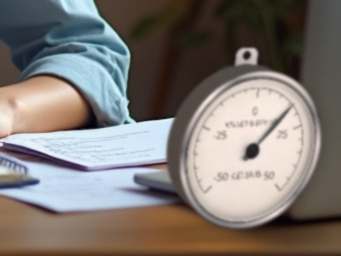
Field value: {"value": 15, "unit": "°C"}
